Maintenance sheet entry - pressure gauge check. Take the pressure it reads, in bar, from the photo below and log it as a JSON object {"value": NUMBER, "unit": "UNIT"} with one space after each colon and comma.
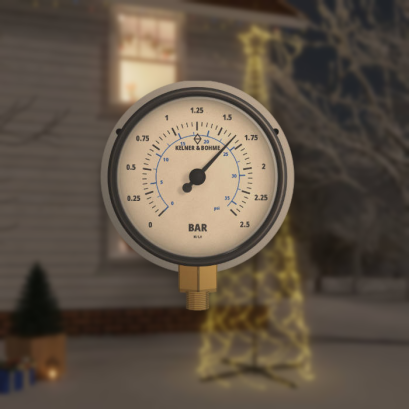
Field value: {"value": 1.65, "unit": "bar"}
